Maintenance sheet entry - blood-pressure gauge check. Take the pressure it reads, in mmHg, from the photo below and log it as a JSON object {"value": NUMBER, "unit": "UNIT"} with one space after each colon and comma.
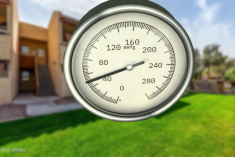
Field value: {"value": 50, "unit": "mmHg"}
